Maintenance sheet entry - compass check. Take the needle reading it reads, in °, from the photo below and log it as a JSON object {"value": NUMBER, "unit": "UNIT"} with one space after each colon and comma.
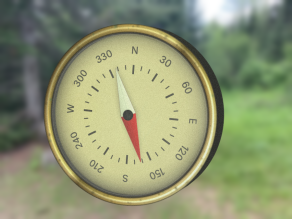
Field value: {"value": 160, "unit": "°"}
